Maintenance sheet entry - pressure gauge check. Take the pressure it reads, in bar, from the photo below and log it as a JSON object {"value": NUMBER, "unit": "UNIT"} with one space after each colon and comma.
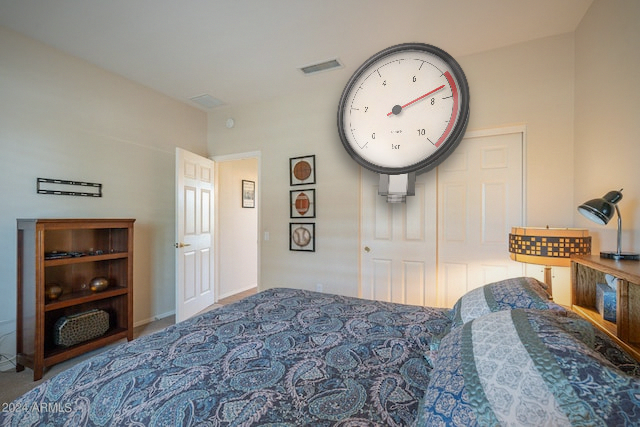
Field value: {"value": 7.5, "unit": "bar"}
